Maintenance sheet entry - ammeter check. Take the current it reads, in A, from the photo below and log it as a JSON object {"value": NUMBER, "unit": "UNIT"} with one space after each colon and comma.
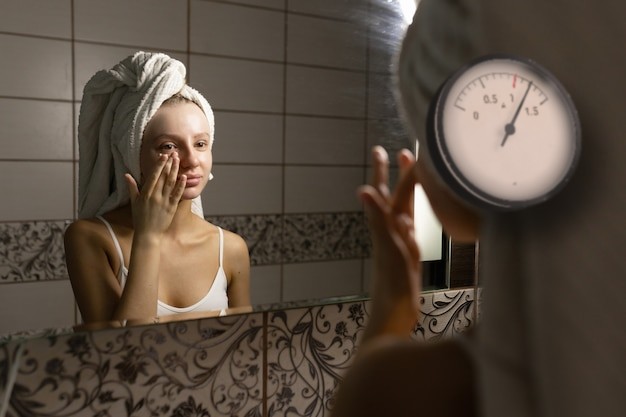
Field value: {"value": 1.2, "unit": "A"}
